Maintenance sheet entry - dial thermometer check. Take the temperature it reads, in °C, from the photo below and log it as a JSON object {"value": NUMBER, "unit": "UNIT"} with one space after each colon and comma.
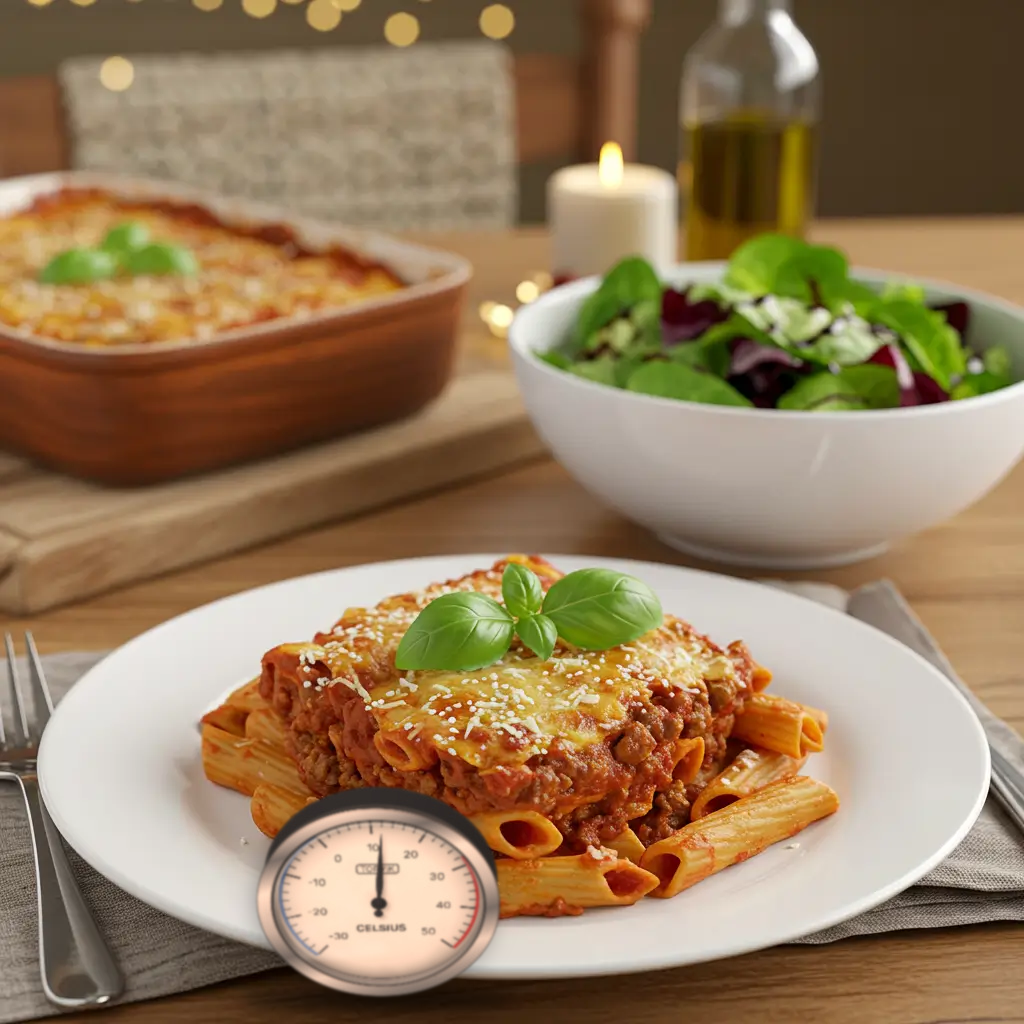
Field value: {"value": 12, "unit": "°C"}
